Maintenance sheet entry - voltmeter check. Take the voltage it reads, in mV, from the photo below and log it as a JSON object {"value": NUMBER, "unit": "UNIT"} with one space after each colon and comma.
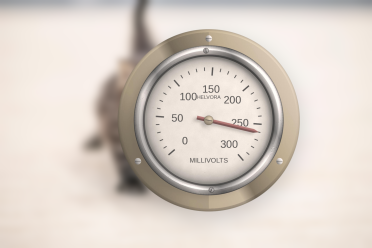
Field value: {"value": 260, "unit": "mV"}
